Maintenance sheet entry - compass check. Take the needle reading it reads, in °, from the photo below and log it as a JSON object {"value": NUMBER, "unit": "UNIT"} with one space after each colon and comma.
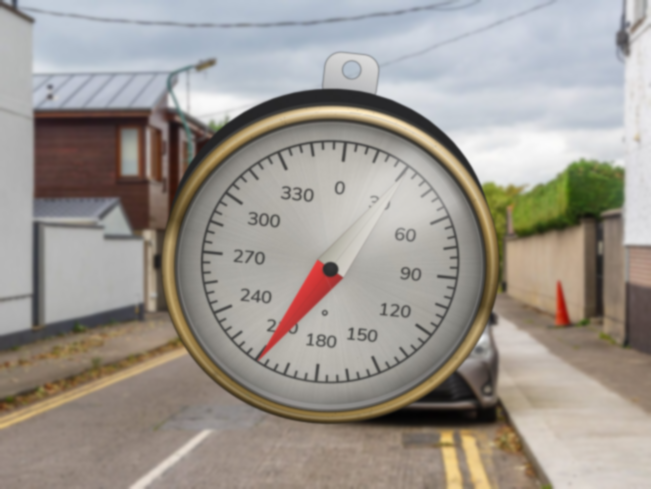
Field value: {"value": 210, "unit": "°"}
